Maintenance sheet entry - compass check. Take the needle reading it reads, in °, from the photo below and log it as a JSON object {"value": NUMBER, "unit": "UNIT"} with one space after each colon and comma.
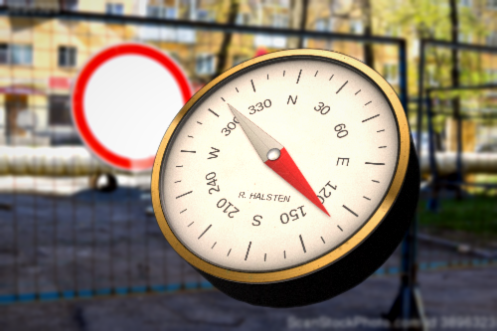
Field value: {"value": 130, "unit": "°"}
